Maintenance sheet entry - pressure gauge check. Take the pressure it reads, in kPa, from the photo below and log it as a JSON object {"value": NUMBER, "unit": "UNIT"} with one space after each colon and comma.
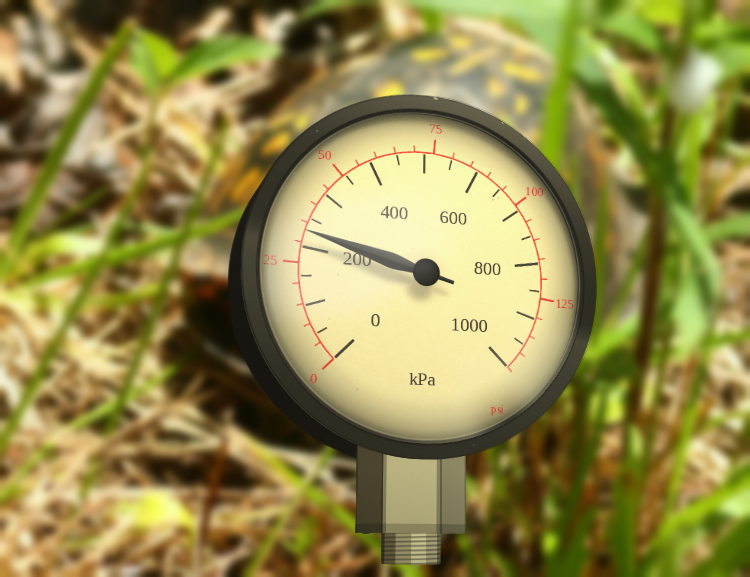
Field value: {"value": 225, "unit": "kPa"}
